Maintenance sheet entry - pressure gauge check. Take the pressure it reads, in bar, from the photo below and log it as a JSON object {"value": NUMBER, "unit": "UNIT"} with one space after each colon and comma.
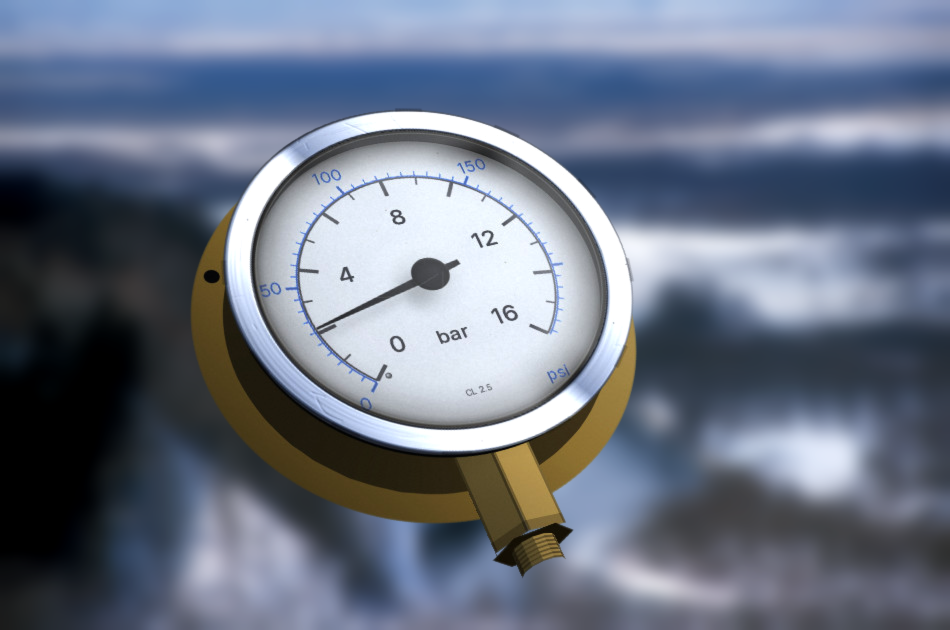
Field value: {"value": 2, "unit": "bar"}
